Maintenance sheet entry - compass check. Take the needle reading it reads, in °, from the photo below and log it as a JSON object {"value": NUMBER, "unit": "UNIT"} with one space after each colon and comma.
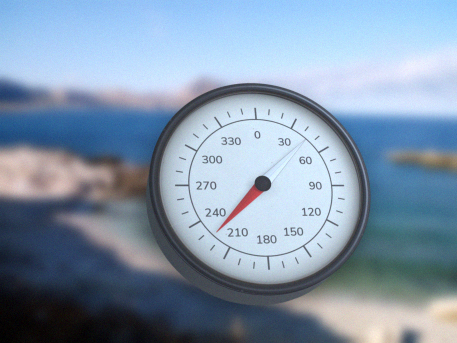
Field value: {"value": 225, "unit": "°"}
